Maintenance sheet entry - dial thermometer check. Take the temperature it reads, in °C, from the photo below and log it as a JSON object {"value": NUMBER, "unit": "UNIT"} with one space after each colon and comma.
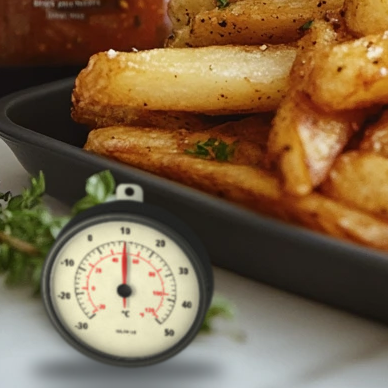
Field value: {"value": 10, "unit": "°C"}
